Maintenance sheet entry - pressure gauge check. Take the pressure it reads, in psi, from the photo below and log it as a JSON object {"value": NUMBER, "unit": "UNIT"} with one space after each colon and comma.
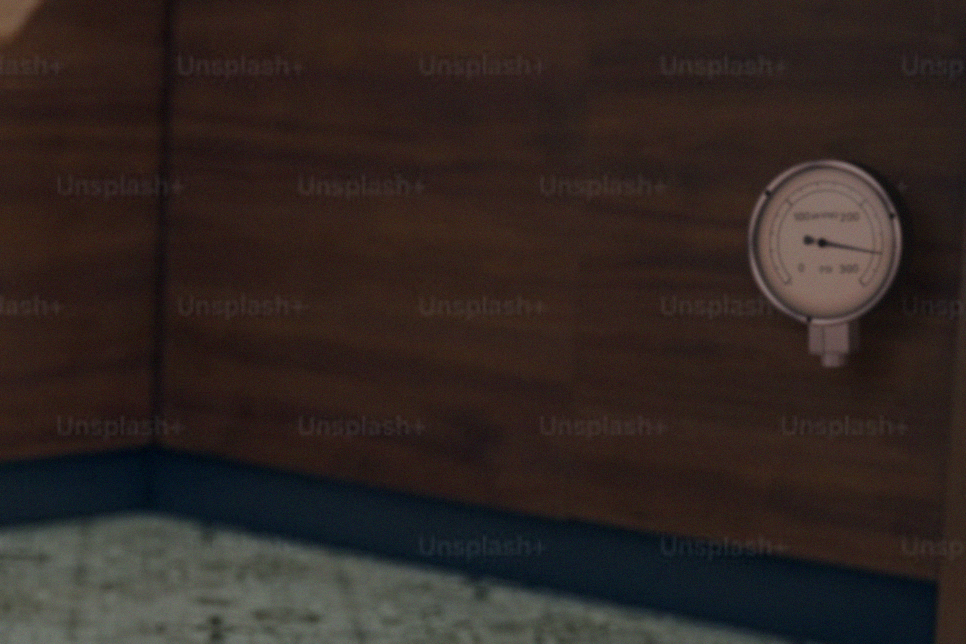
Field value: {"value": 260, "unit": "psi"}
